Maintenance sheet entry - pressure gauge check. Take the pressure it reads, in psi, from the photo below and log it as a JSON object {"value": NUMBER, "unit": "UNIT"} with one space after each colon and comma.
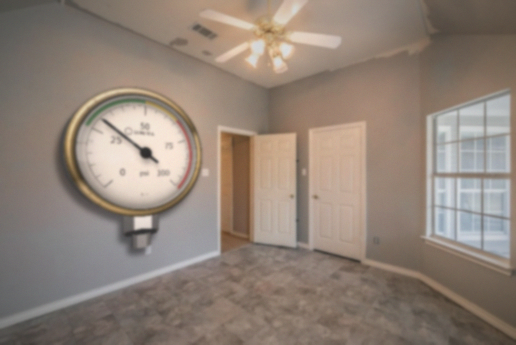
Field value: {"value": 30, "unit": "psi"}
